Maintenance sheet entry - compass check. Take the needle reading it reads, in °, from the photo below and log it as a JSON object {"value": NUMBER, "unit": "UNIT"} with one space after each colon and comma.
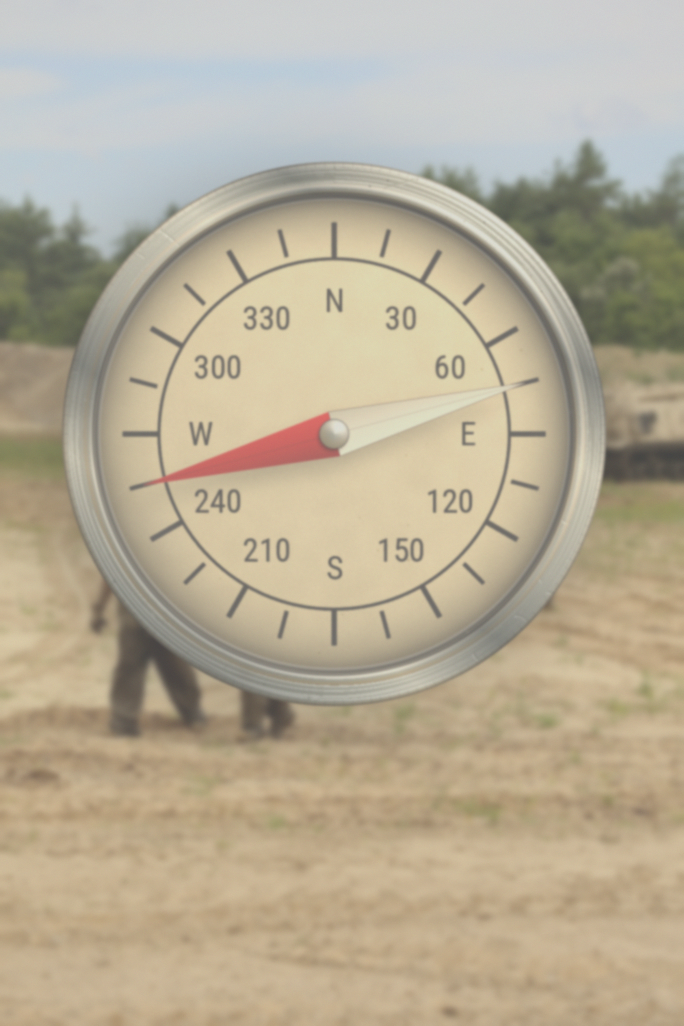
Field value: {"value": 255, "unit": "°"}
